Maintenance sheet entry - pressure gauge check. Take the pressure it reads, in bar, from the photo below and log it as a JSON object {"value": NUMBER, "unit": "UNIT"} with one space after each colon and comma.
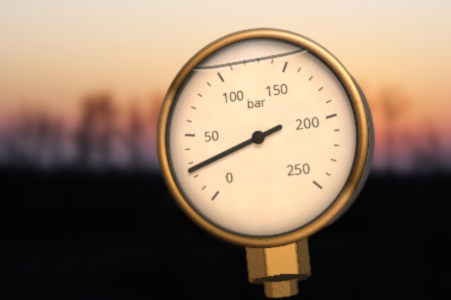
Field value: {"value": 25, "unit": "bar"}
